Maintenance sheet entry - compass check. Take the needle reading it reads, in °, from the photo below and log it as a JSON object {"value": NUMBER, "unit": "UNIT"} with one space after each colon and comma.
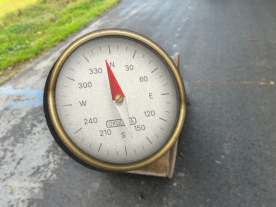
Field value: {"value": 350, "unit": "°"}
